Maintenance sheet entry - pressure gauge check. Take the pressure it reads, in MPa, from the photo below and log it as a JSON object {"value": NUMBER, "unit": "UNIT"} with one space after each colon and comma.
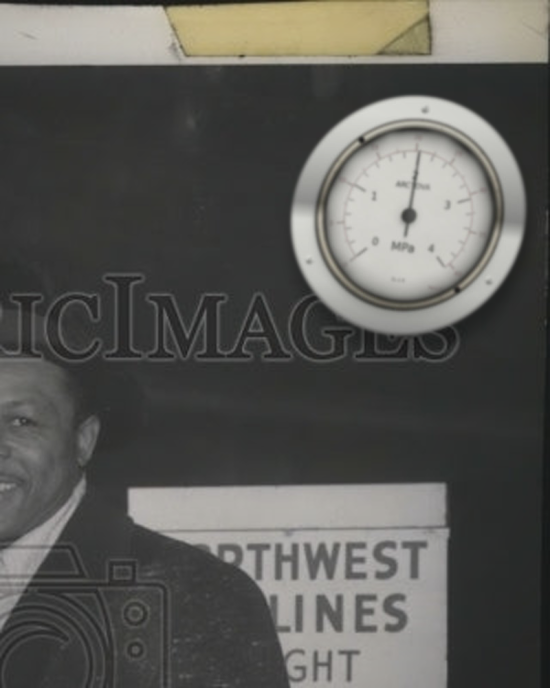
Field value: {"value": 2, "unit": "MPa"}
